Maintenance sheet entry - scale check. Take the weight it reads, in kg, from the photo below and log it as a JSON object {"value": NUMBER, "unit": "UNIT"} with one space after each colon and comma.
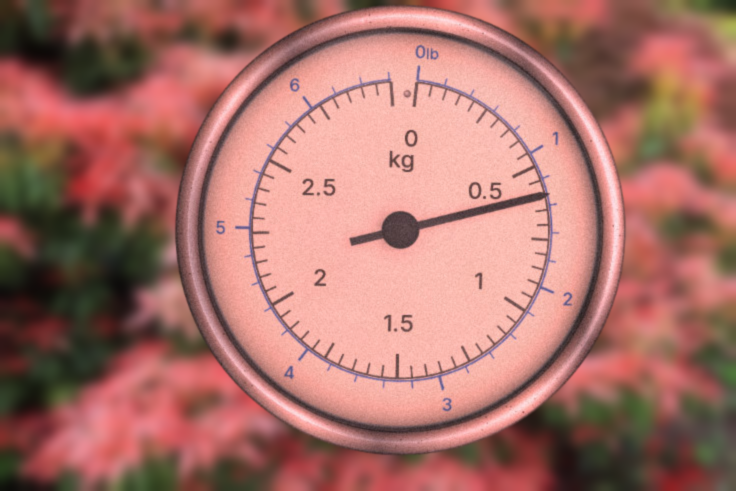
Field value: {"value": 0.6, "unit": "kg"}
